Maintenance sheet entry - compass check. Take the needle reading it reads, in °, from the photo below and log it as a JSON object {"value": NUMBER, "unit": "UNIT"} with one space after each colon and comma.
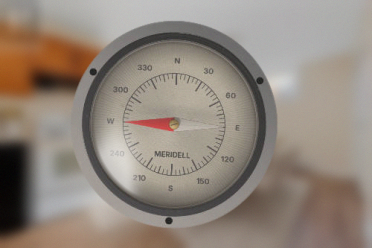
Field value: {"value": 270, "unit": "°"}
